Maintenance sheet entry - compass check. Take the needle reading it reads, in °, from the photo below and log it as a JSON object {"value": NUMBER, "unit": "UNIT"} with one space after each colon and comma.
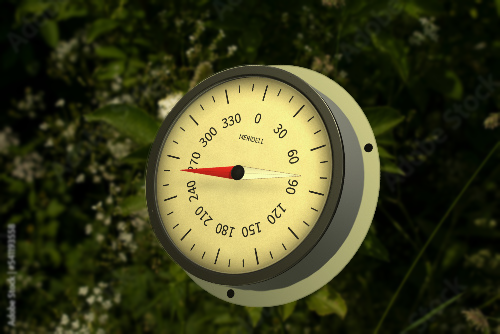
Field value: {"value": 260, "unit": "°"}
